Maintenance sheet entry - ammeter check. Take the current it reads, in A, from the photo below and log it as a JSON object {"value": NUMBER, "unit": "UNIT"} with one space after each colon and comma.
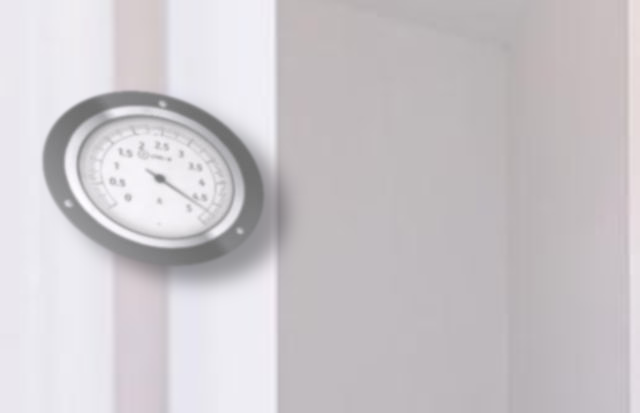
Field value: {"value": 4.75, "unit": "A"}
